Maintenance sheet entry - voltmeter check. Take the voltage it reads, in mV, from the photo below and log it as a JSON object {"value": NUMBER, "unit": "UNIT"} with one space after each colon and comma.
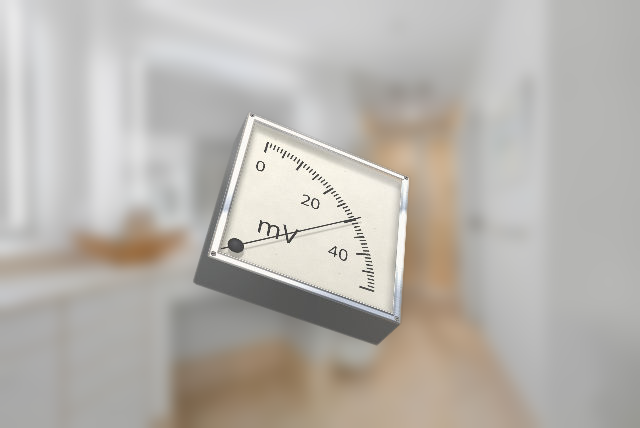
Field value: {"value": 30, "unit": "mV"}
